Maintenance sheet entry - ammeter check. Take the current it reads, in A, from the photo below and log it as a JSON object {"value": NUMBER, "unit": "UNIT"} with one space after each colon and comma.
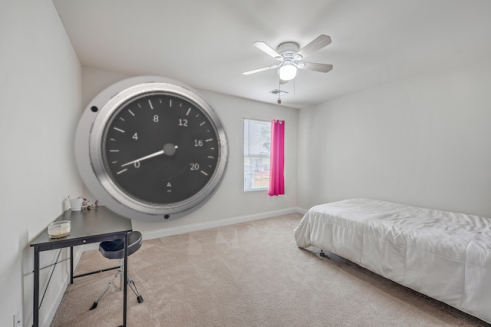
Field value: {"value": 0.5, "unit": "A"}
